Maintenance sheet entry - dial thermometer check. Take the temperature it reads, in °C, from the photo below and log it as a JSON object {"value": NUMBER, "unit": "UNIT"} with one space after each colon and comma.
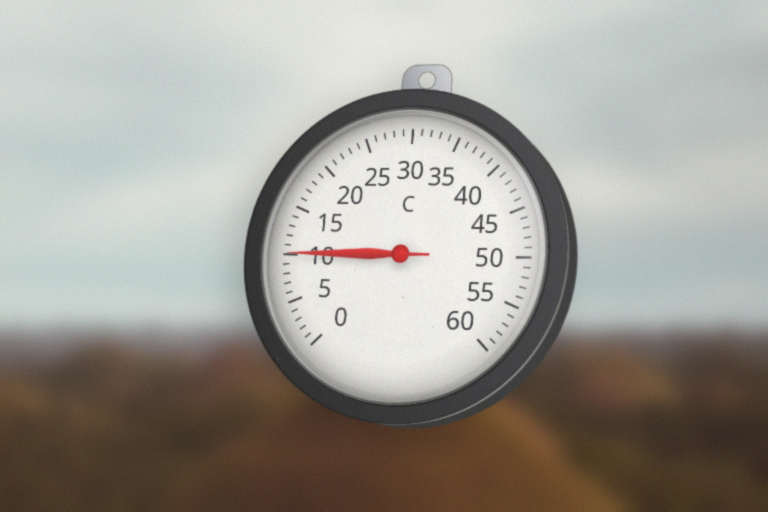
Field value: {"value": 10, "unit": "°C"}
